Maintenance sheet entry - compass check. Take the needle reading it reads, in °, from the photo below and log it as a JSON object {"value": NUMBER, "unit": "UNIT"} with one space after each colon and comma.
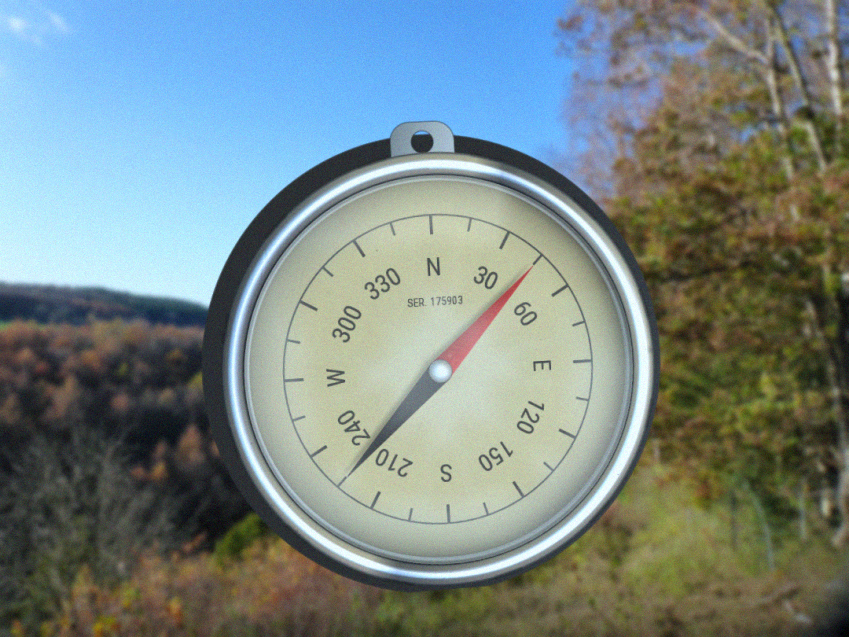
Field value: {"value": 45, "unit": "°"}
